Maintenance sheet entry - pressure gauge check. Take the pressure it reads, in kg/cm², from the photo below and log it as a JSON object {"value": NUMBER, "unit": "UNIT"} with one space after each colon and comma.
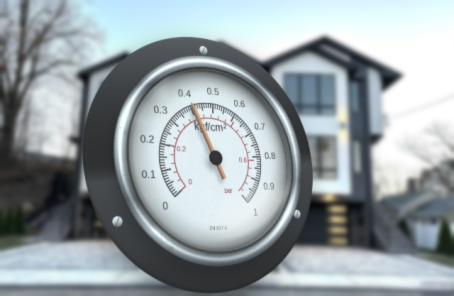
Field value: {"value": 0.4, "unit": "kg/cm²"}
